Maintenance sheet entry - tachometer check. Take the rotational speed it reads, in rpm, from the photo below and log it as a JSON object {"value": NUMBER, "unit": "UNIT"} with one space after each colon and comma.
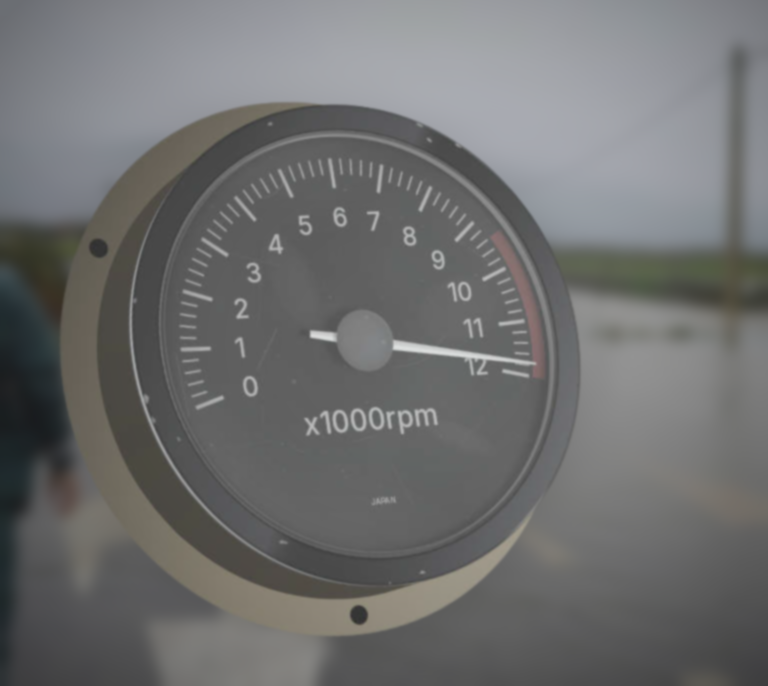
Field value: {"value": 11800, "unit": "rpm"}
